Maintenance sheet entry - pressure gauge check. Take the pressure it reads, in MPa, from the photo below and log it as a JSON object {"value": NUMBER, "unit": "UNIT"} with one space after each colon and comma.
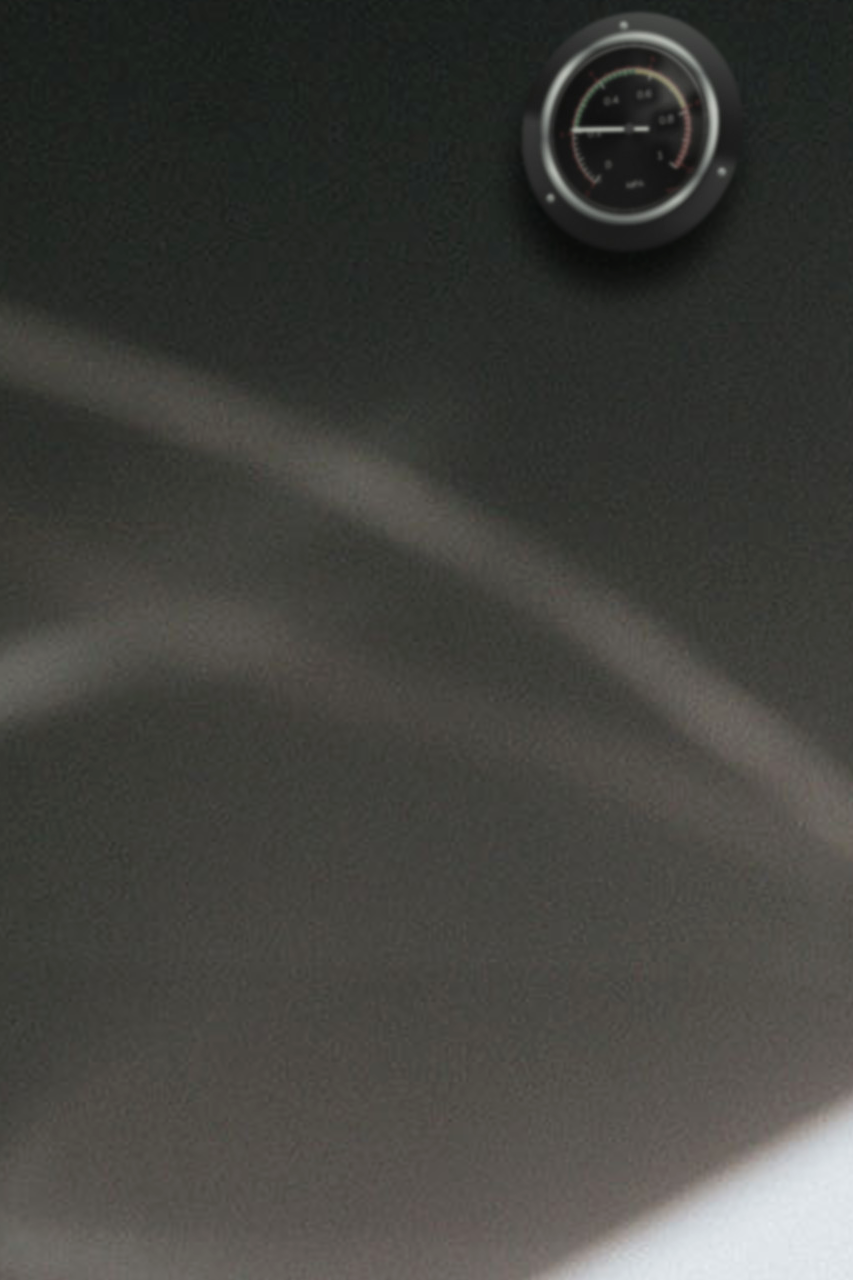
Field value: {"value": 0.2, "unit": "MPa"}
